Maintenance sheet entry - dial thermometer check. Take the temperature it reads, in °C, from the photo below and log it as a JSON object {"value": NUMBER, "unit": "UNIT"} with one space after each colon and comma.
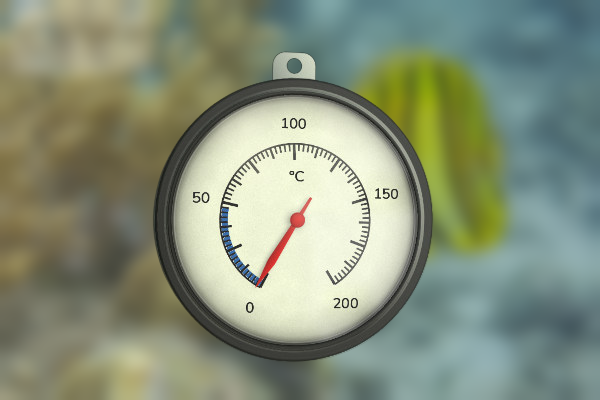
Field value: {"value": 2.5, "unit": "°C"}
